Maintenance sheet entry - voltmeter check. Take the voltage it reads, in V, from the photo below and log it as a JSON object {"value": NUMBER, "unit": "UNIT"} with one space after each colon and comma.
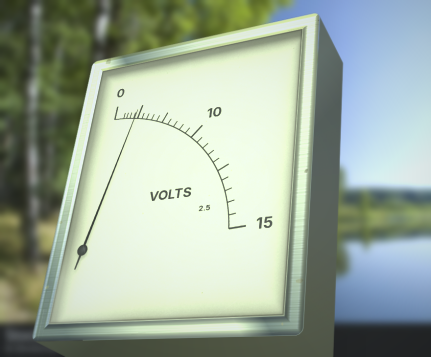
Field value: {"value": 5, "unit": "V"}
